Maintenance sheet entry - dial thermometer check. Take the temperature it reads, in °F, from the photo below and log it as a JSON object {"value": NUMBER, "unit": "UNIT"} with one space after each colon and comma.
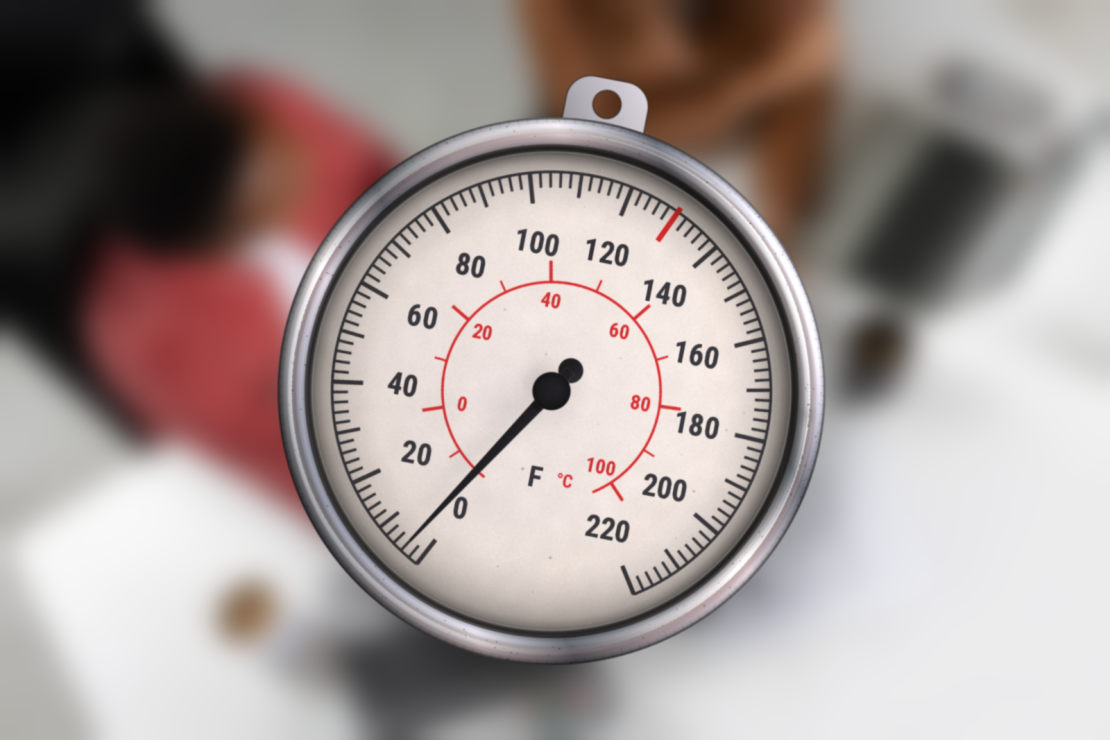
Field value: {"value": 4, "unit": "°F"}
